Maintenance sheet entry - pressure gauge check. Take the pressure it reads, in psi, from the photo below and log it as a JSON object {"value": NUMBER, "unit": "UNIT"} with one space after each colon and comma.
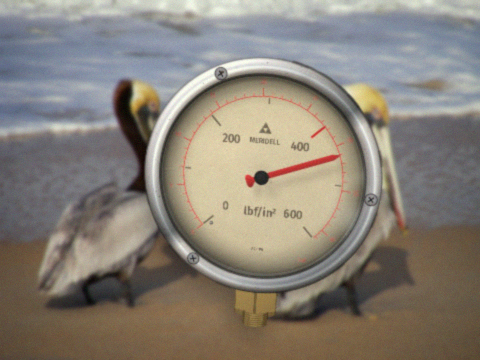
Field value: {"value": 450, "unit": "psi"}
